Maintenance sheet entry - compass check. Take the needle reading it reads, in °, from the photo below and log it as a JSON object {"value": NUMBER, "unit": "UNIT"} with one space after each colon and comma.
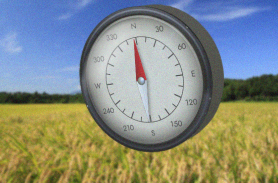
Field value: {"value": 0, "unit": "°"}
